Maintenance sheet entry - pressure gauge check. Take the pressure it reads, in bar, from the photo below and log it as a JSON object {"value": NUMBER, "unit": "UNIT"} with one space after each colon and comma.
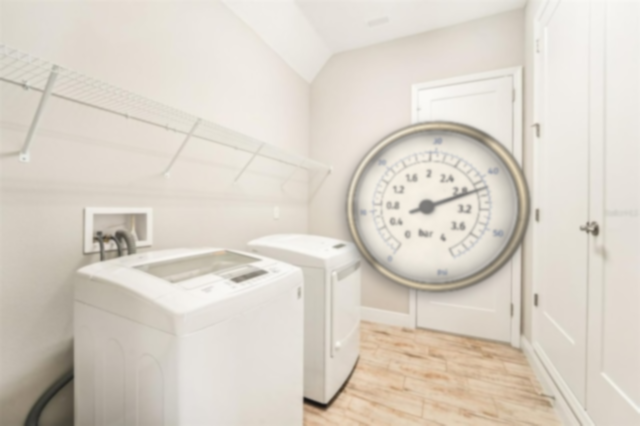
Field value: {"value": 2.9, "unit": "bar"}
